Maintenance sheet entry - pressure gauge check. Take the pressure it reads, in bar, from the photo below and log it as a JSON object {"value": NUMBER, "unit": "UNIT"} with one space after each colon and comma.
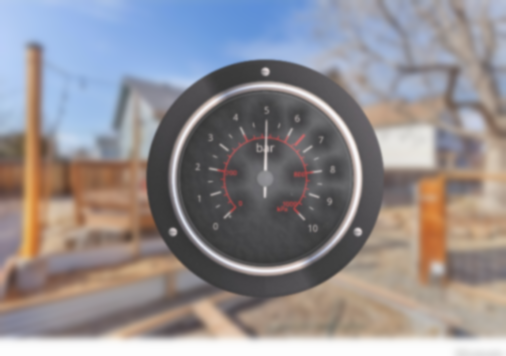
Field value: {"value": 5, "unit": "bar"}
